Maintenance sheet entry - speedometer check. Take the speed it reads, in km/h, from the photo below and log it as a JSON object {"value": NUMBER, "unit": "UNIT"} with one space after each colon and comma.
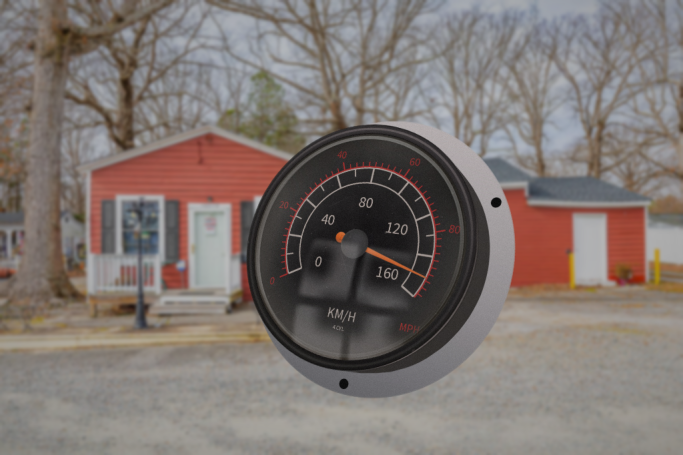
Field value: {"value": 150, "unit": "km/h"}
